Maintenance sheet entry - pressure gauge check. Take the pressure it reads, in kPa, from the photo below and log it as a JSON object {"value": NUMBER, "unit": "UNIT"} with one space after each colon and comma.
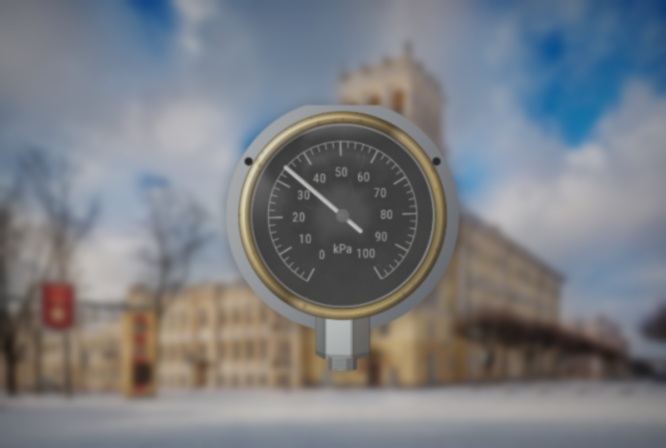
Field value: {"value": 34, "unit": "kPa"}
